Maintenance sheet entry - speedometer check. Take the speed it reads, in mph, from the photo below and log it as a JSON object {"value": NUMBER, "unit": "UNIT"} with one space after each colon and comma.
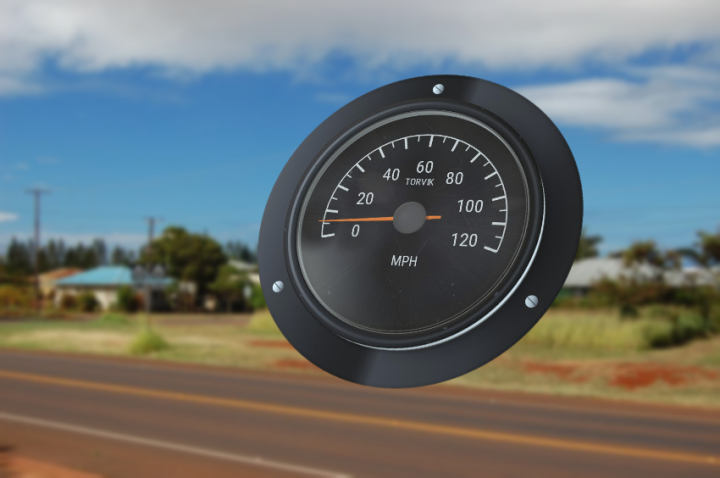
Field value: {"value": 5, "unit": "mph"}
